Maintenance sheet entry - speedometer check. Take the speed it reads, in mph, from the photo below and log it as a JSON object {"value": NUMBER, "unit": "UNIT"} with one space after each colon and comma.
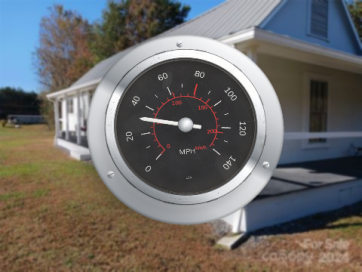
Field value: {"value": 30, "unit": "mph"}
